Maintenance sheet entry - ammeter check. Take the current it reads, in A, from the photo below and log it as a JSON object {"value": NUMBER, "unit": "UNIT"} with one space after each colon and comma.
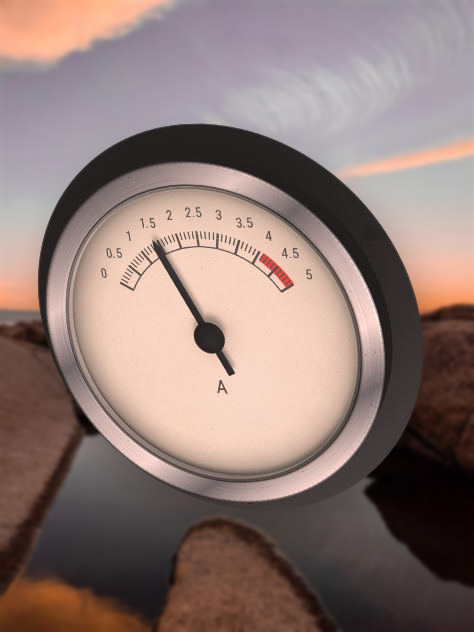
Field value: {"value": 1.5, "unit": "A"}
